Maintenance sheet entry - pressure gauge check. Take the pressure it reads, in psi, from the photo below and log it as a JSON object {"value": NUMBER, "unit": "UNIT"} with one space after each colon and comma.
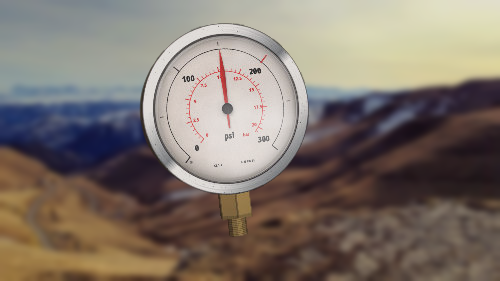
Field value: {"value": 150, "unit": "psi"}
